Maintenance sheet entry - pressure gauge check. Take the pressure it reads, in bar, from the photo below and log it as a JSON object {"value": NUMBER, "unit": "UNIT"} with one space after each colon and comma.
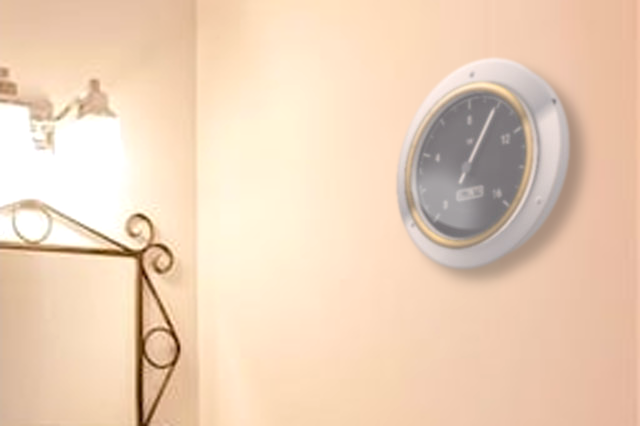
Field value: {"value": 10, "unit": "bar"}
